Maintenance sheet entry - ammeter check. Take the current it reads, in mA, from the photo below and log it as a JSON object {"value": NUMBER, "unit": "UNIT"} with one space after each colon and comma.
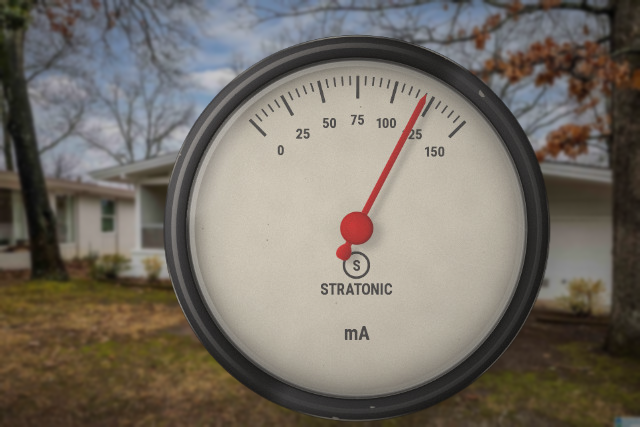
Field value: {"value": 120, "unit": "mA"}
